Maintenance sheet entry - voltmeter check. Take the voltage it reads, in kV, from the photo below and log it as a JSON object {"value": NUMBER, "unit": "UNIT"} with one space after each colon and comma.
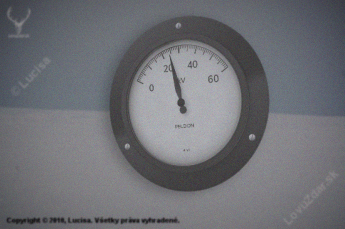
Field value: {"value": 25, "unit": "kV"}
